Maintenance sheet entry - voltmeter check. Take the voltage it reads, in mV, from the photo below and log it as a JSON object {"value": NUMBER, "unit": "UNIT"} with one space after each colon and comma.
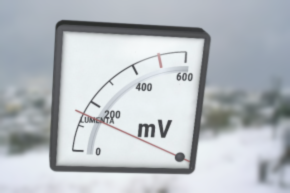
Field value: {"value": 150, "unit": "mV"}
